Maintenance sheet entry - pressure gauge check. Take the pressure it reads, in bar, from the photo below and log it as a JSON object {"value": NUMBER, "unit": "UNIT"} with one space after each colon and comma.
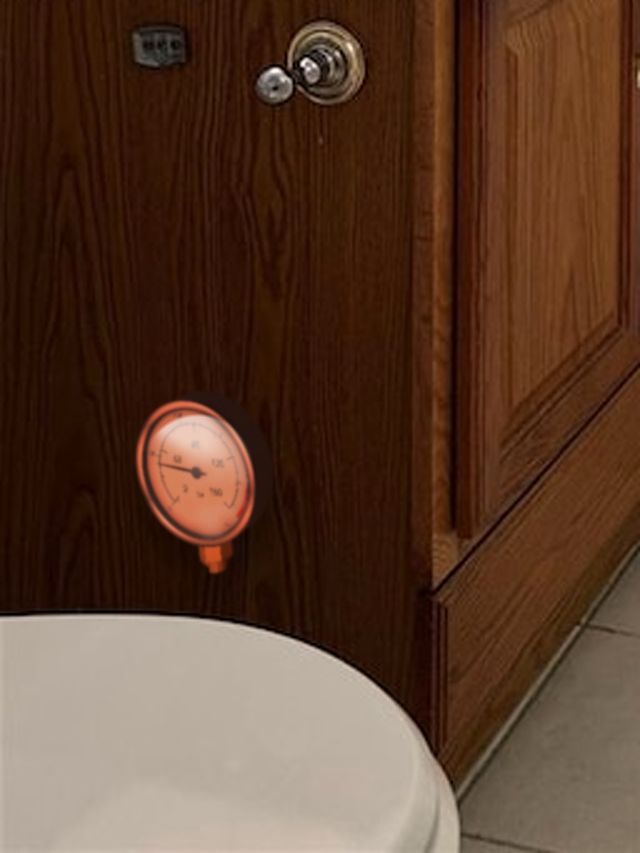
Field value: {"value": 30, "unit": "bar"}
